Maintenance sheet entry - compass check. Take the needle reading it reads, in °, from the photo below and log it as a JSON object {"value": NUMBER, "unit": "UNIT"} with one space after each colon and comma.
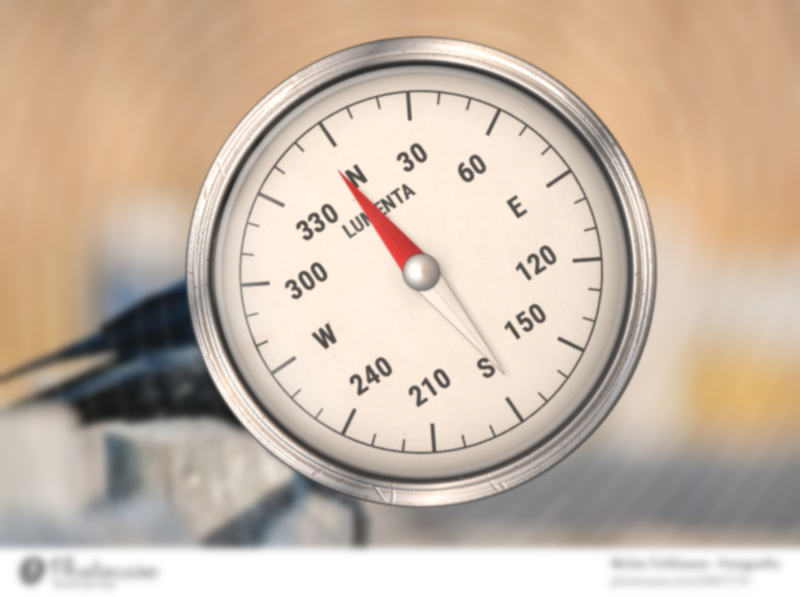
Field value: {"value": 355, "unit": "°"}
